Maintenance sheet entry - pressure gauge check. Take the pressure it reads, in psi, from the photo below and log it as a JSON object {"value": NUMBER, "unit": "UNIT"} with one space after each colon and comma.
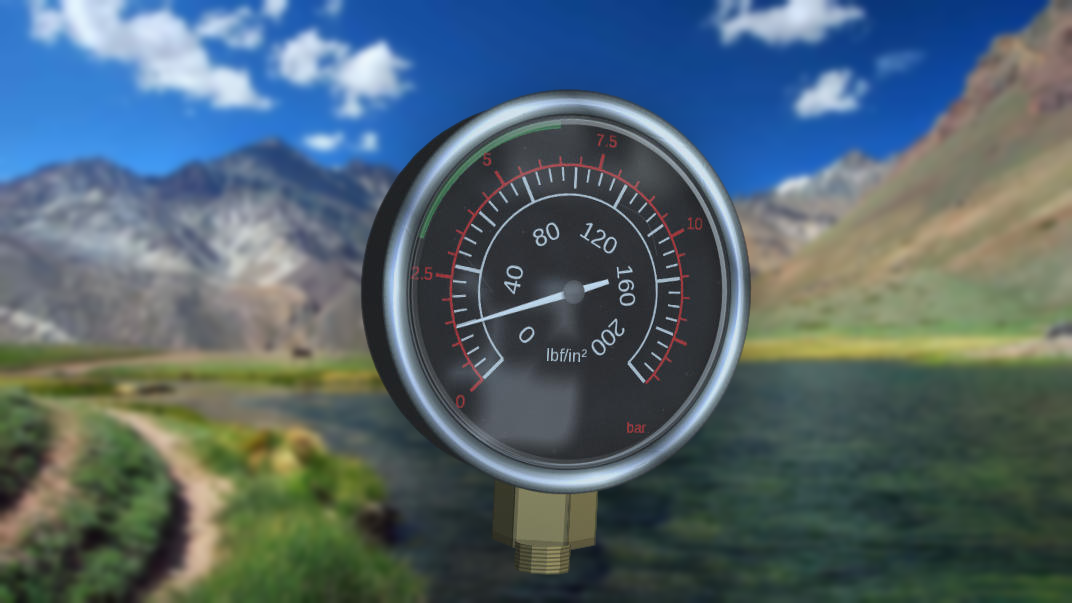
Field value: {"value": 20, "unit": "psi"}
